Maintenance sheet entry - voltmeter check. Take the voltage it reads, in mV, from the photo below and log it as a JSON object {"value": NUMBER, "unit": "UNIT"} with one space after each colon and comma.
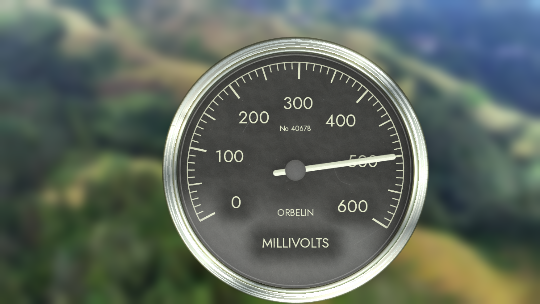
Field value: {"value": 500, "unit": "mV"}
